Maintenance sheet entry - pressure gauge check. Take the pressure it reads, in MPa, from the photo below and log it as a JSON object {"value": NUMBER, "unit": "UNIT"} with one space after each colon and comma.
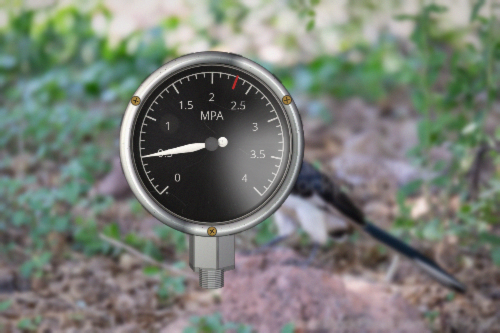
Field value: {"value": 0.5, "unit": "MPa"}
